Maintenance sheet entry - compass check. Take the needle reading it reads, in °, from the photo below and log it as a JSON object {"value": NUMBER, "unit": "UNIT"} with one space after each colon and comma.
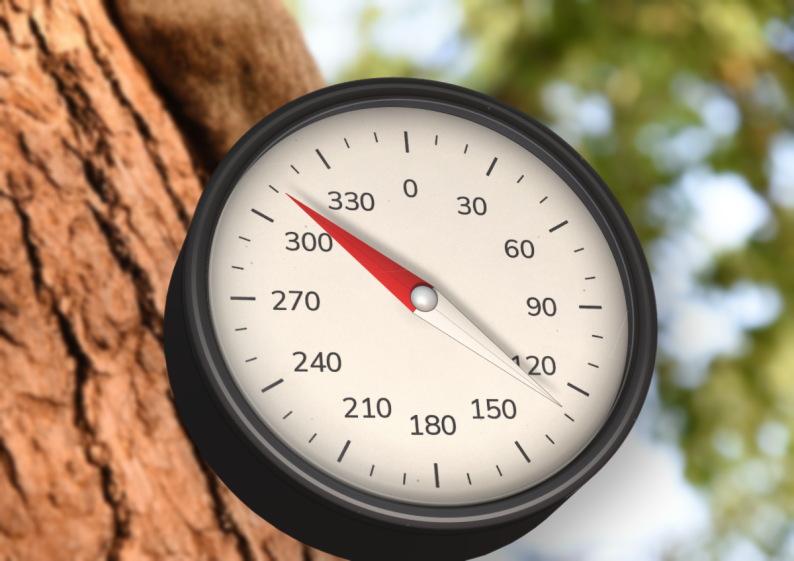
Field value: {"value": 310, "unit": "°"}
